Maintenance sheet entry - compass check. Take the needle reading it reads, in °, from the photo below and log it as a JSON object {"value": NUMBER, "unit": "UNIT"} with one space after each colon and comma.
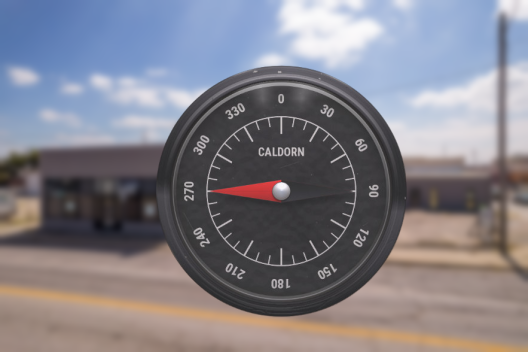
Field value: {"value": 270, "unit": "°"}
